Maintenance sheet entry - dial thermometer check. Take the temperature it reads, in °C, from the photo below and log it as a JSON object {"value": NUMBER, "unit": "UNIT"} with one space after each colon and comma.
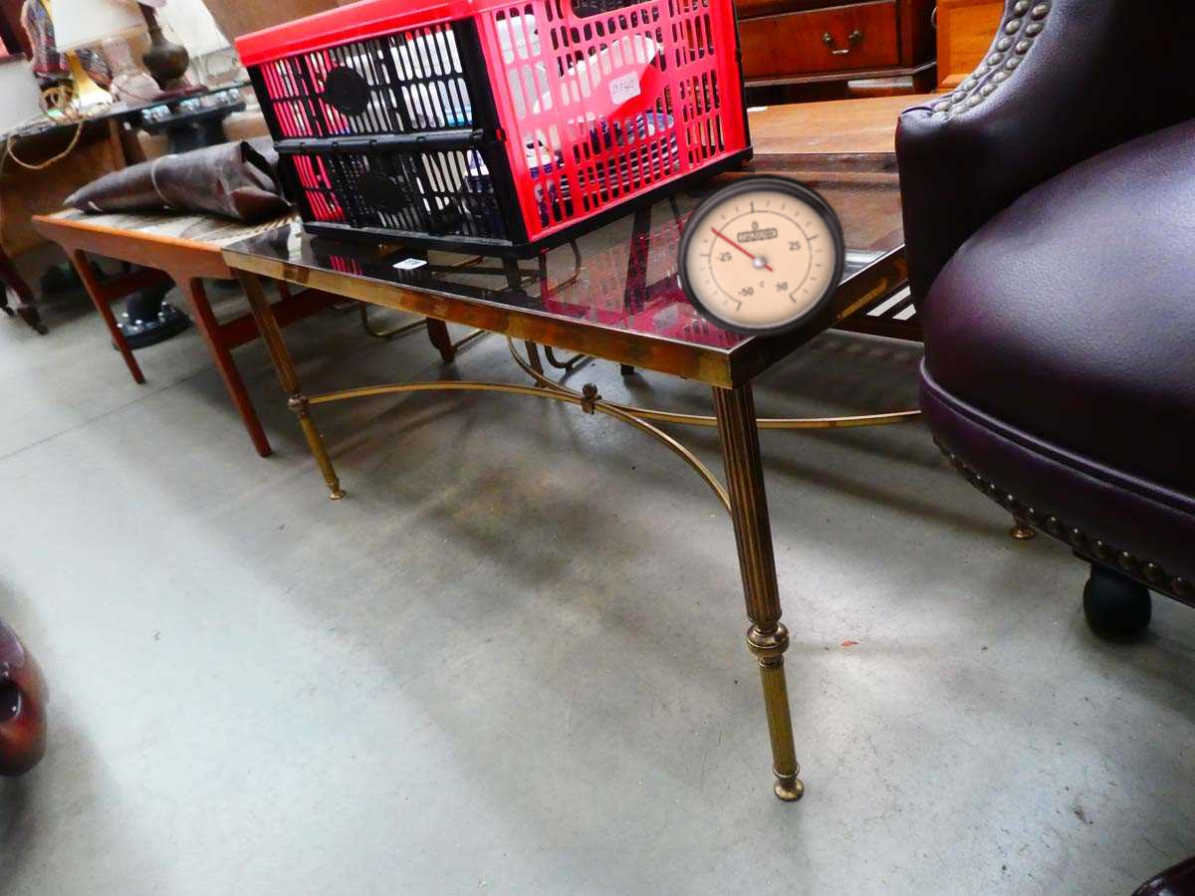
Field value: {"value": -15, "unit": "°C"}
